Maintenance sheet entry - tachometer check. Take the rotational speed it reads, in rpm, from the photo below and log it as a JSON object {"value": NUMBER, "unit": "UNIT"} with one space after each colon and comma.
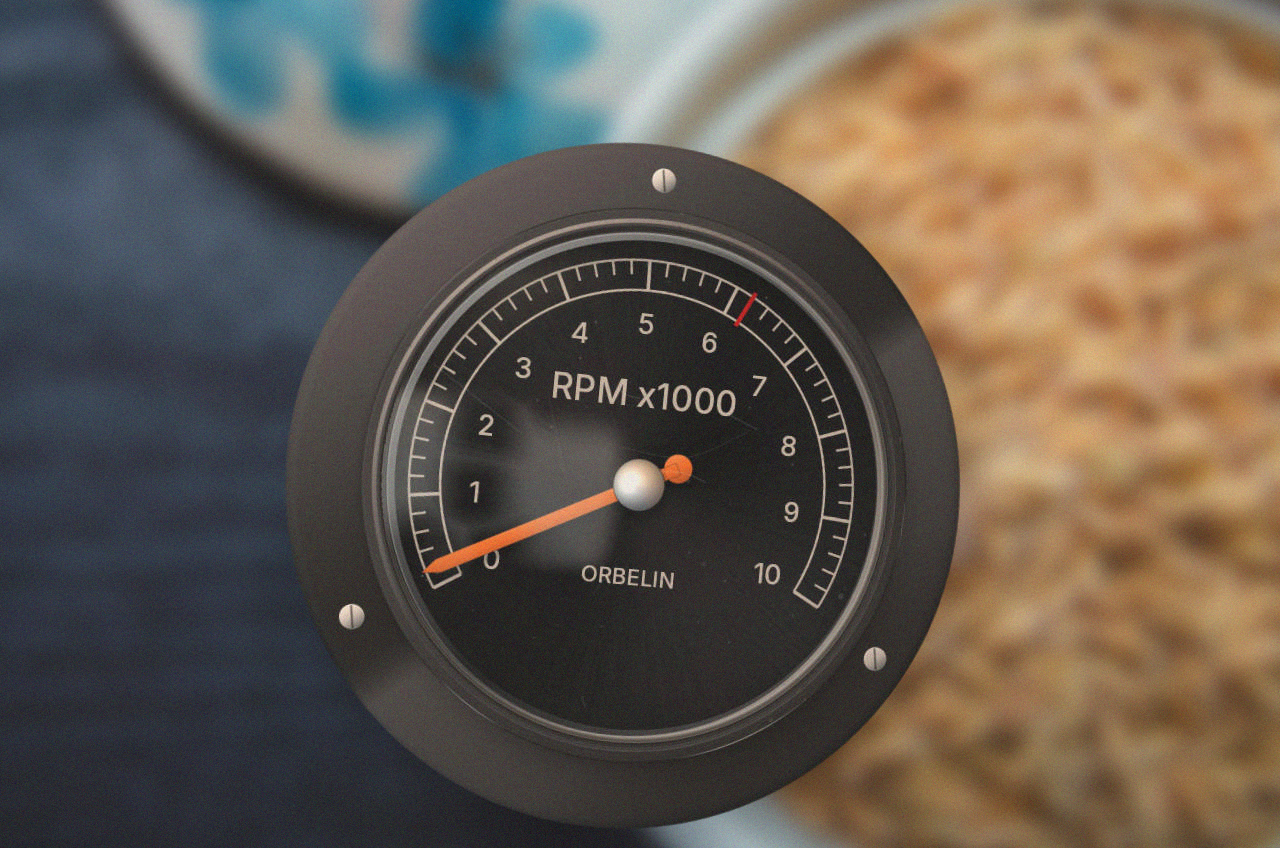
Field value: {"value": 200, "unit": "rpm"}
